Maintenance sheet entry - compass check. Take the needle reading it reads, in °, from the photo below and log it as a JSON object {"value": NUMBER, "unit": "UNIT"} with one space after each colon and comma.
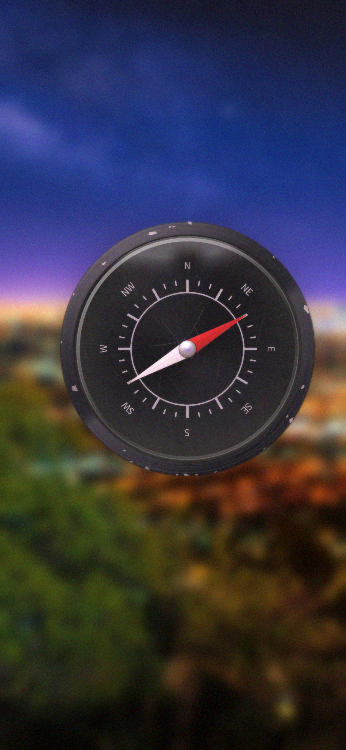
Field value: {"value": 60, "unit": "°"}
